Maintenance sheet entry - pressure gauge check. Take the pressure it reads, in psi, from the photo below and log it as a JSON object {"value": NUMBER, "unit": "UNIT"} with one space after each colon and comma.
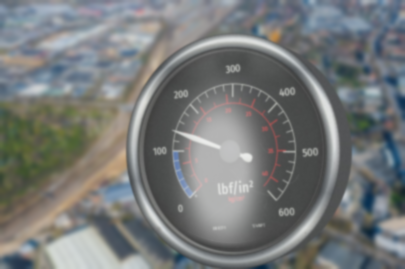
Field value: {"value": 140, "unit": "psi"}
